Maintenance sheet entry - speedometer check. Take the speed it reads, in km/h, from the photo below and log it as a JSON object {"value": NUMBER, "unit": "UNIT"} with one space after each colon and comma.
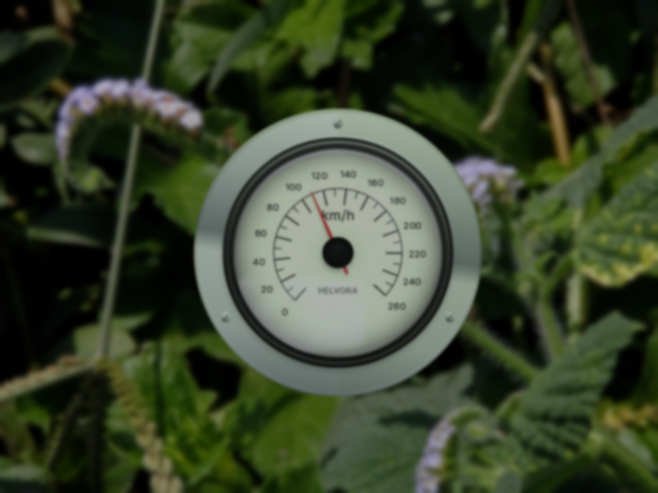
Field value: {"value": 110, "unit": "km/h"}
